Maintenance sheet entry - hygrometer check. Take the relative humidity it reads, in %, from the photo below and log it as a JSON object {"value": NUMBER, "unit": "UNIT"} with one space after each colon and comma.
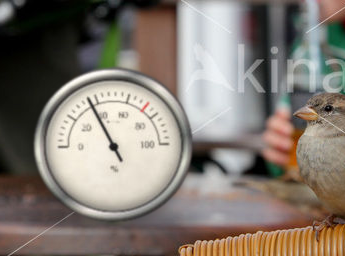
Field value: {"value": 36, "unit": "%"}
